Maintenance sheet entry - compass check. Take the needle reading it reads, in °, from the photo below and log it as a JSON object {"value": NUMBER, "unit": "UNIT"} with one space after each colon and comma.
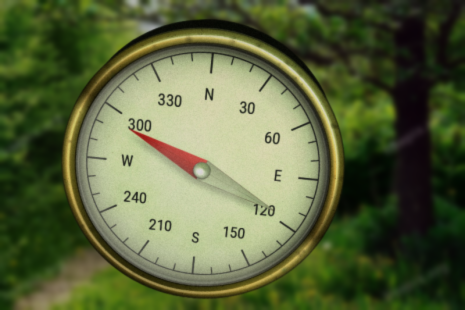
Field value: {"value": 295, "unit": "°"}
